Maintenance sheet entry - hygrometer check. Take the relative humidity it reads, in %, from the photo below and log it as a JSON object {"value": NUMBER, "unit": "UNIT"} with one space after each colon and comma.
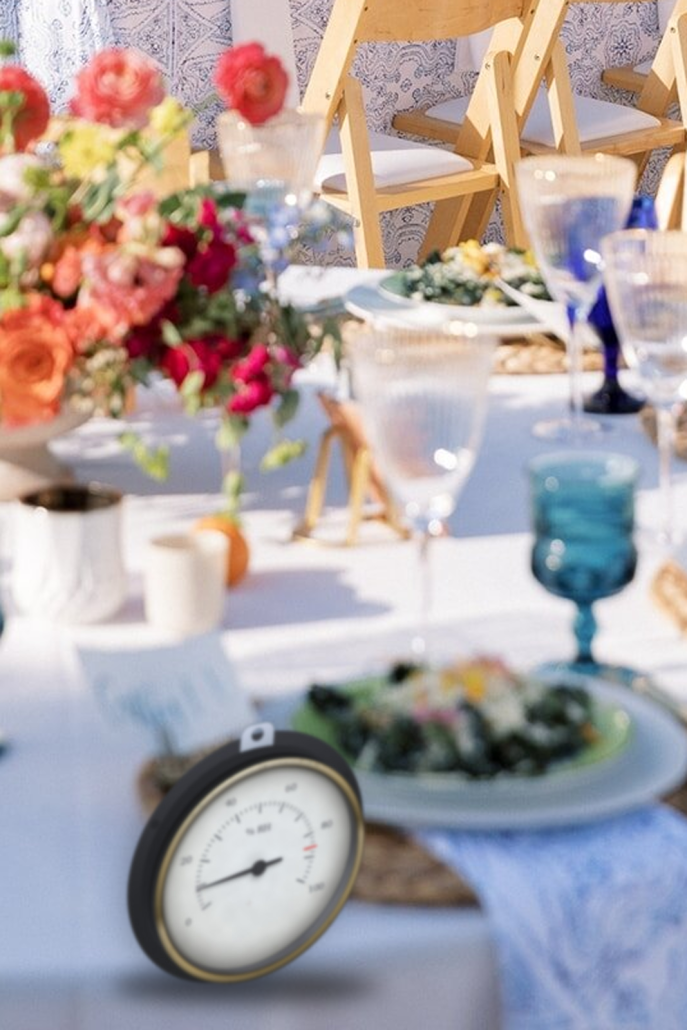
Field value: {"value": 10, "unit": "%"}
